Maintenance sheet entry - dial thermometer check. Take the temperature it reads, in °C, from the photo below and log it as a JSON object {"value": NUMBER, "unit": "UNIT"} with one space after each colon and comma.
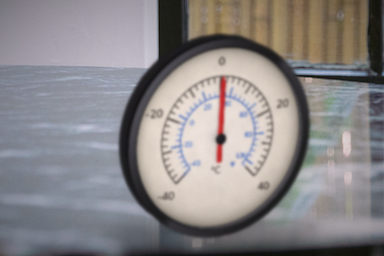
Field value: {"value": 0, "unit": "°C"}
